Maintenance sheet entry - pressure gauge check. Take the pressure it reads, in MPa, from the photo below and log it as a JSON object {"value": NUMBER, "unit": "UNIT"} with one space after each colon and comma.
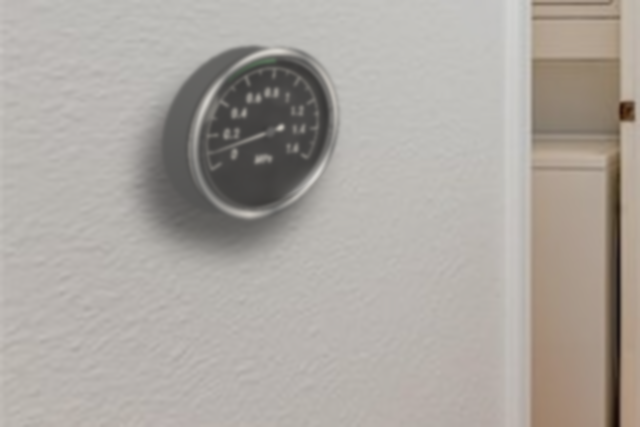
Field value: {"value": 0.1, "unit": "MPa"}
